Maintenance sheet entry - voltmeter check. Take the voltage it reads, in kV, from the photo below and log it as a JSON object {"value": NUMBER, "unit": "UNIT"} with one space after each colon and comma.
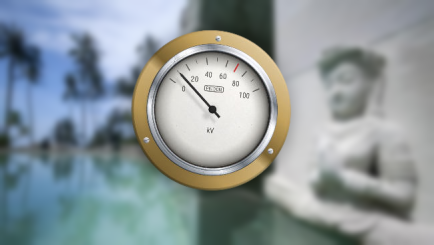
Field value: {"value": 10, "unit": "kV"}
